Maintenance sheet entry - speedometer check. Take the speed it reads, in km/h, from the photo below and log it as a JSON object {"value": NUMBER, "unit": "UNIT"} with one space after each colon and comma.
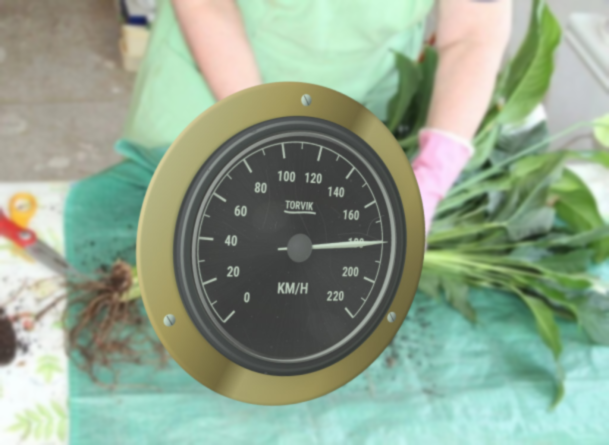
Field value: {"value": 180, "unit": "km/h"}
